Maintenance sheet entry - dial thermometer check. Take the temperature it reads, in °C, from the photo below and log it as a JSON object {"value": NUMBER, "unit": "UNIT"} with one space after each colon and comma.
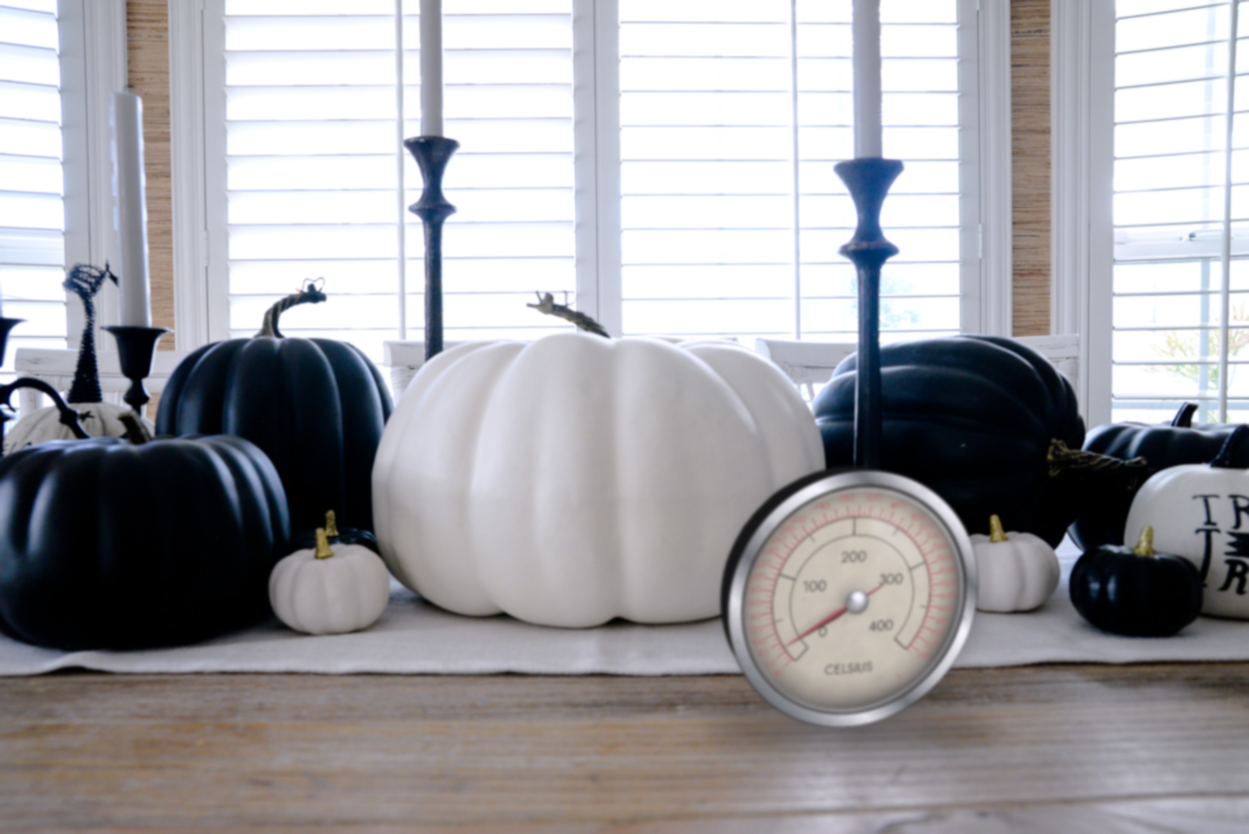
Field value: {"value": 25, "unit": "°C"}
